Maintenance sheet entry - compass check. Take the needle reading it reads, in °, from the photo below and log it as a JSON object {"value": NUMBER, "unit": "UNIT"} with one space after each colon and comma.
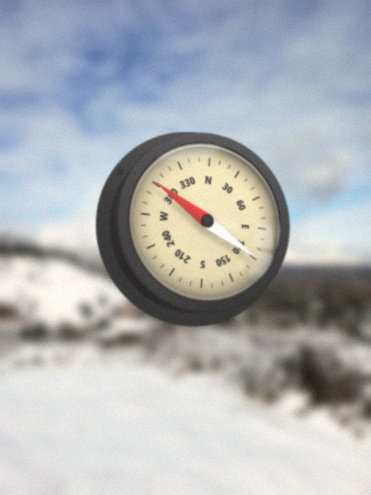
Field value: {"value": 300, "unit": "°"}
